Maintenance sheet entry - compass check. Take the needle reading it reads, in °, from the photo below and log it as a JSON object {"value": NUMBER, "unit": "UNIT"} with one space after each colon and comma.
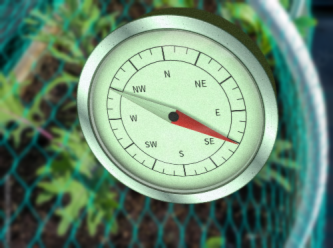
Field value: {"value": 120, "unit": "°"}
